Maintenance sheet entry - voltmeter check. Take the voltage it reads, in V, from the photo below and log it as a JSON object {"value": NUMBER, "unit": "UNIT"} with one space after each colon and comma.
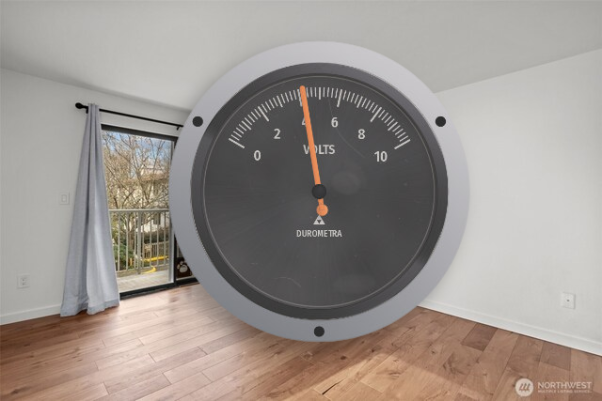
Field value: {"value": 4.2, "unit": "V"}
